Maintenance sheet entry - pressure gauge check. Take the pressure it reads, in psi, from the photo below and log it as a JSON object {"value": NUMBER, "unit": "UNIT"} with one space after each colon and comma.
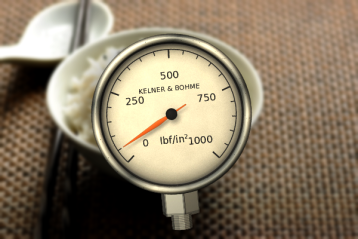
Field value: {"value": 50, "unit": "psi"}
